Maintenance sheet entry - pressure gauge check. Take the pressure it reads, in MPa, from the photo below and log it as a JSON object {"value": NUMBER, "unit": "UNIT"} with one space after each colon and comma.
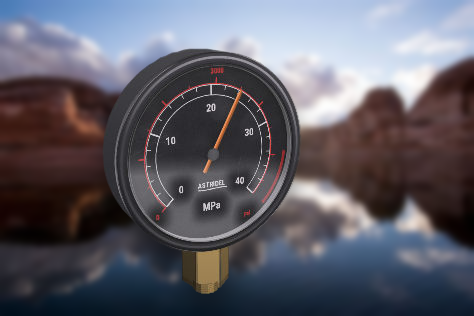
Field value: {"value": 24, "unit": "MPa"}
